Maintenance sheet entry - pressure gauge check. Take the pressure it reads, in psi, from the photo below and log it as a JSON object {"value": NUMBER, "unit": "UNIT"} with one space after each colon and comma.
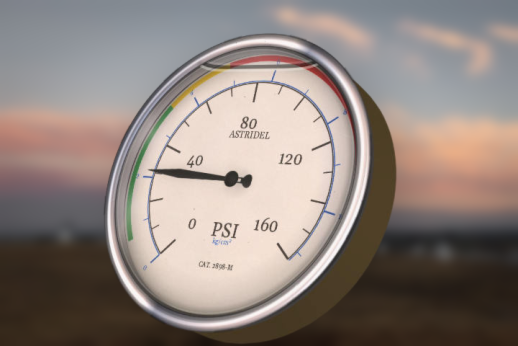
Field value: {"value": 30, "unit": "psi"}
